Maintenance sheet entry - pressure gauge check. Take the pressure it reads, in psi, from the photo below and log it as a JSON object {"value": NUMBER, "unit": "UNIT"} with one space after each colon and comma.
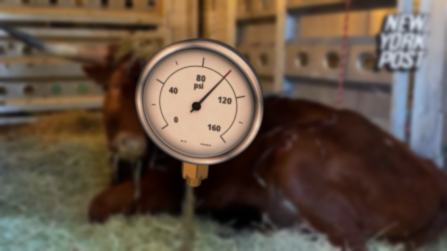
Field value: {"value": 100, "unit": "psi"}
